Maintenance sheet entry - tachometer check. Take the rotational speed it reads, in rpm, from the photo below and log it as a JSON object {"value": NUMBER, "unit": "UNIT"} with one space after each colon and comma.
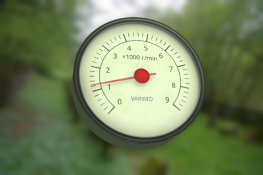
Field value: {"value": 1200, "unit": "rpm"}
